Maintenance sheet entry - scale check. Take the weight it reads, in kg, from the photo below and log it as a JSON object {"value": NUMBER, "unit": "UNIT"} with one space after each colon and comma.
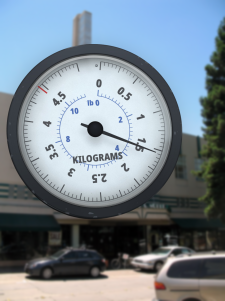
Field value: {"value": 1.55, "unit": "kg"}
